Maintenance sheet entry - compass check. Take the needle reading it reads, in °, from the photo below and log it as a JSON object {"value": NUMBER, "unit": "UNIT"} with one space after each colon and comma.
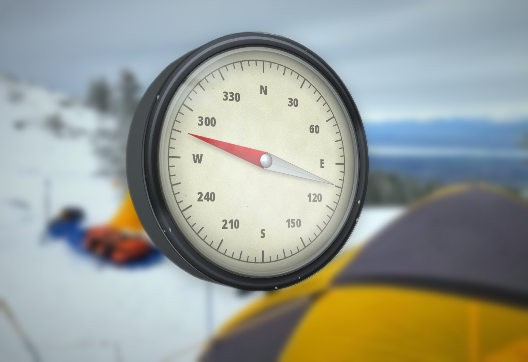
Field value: {"value": 285, "unit": "°"}
